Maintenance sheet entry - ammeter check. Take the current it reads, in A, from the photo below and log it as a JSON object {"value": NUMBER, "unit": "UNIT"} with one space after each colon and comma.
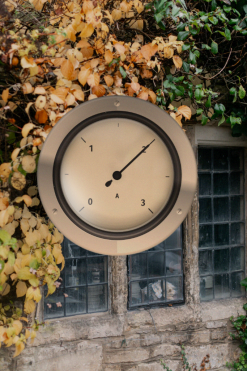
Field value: {"value": 2, "unit": "A"}
